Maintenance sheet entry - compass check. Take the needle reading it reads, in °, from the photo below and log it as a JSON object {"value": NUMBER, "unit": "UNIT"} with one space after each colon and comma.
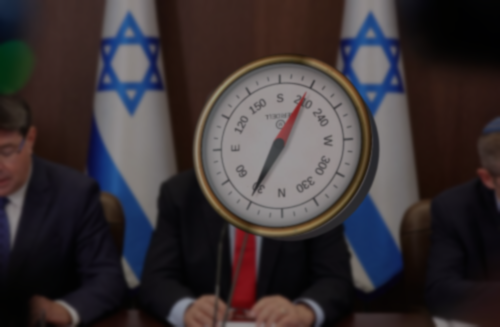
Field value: {"value": 210, "unit": "°"}
